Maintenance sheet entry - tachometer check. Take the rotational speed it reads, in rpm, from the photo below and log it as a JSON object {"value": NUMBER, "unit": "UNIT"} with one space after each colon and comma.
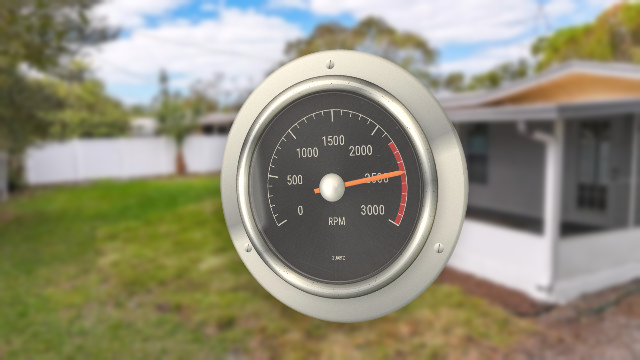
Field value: {"value": 2500, "unit": "rpm"}
